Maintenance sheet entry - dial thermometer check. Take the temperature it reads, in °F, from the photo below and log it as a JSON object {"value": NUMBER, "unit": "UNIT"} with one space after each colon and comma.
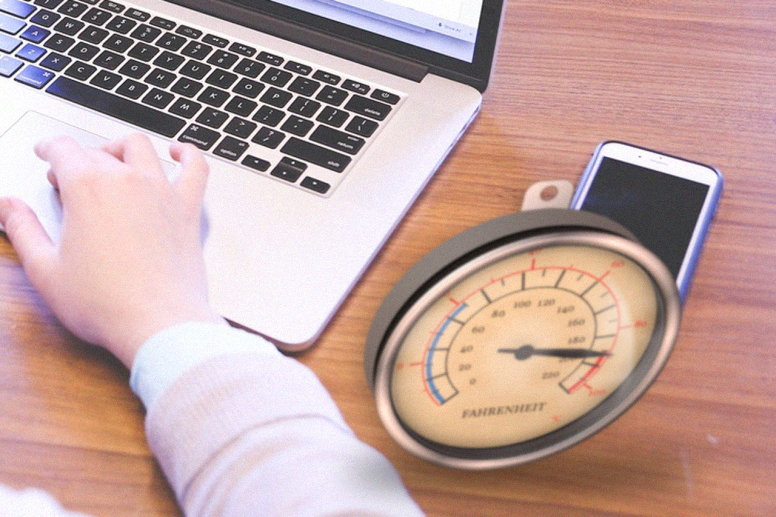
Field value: {"value": 190, "unit": "°F"}
